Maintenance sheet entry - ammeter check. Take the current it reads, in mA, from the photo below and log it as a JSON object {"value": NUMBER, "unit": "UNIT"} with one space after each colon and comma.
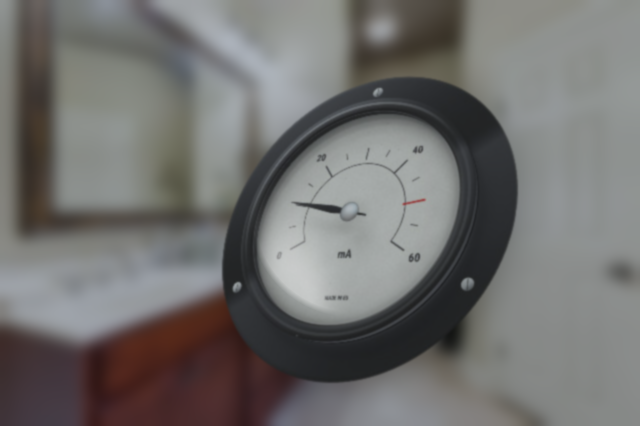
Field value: {"value": 10, "unit": "mA"}
